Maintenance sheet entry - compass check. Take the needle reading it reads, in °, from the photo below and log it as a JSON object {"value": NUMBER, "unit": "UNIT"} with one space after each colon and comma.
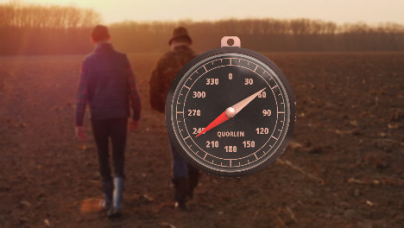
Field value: {"value": 235, "unit": "°"}
